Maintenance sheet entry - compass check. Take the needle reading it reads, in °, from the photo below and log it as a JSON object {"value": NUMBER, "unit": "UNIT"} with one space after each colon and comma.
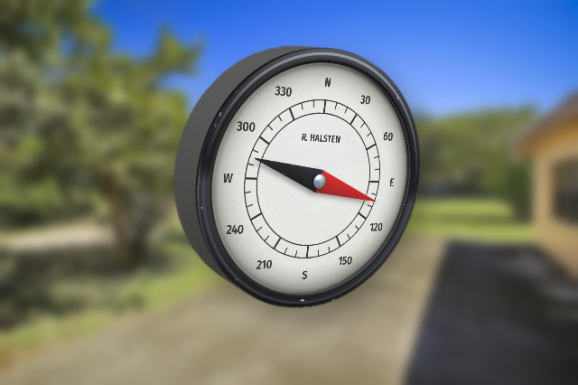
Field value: {"value": 105, "unit": "°"}
